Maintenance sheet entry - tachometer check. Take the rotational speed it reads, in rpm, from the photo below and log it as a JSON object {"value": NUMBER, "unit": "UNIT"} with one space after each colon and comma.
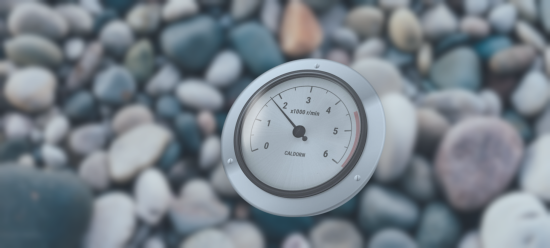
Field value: {"value": 1750, "unit": "rpm"}
